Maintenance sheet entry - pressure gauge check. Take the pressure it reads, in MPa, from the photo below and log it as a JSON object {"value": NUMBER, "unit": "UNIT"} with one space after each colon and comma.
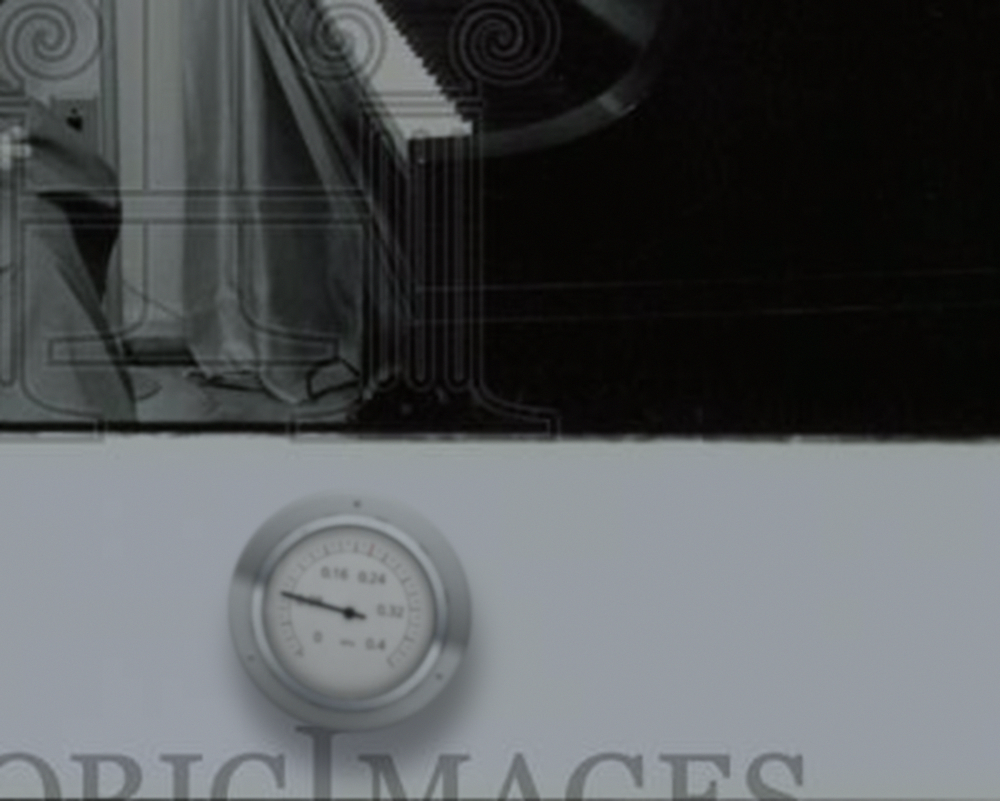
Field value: {"value": 0.08, "unit": "MPa"}
